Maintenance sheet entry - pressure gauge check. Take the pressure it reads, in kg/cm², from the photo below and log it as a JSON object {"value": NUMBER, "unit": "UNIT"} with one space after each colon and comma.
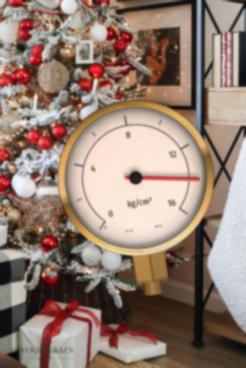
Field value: {"value": 14, "unit": "kg/cm²"}
